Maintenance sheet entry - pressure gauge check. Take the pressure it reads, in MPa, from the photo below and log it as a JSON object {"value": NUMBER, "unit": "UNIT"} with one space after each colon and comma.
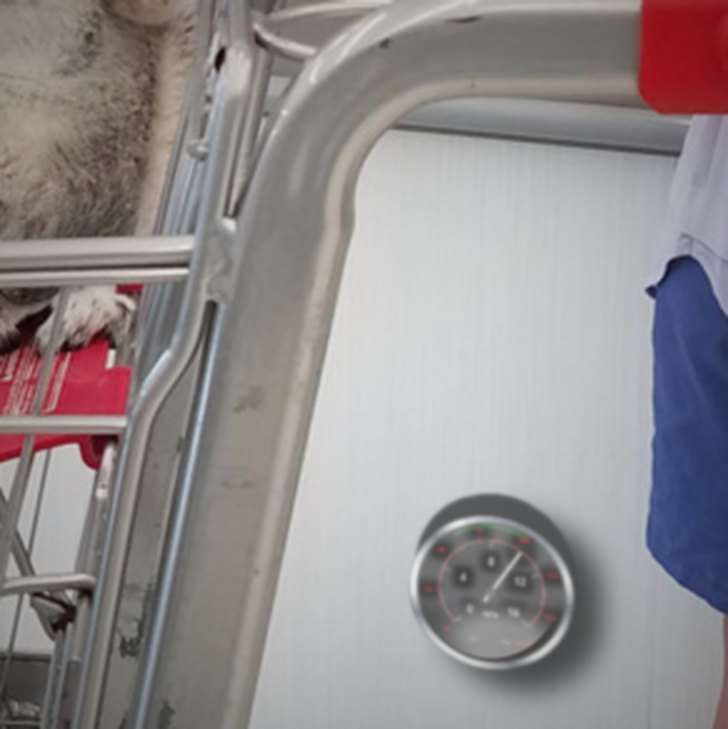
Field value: {"value": 10, "unit": "MPa"}
